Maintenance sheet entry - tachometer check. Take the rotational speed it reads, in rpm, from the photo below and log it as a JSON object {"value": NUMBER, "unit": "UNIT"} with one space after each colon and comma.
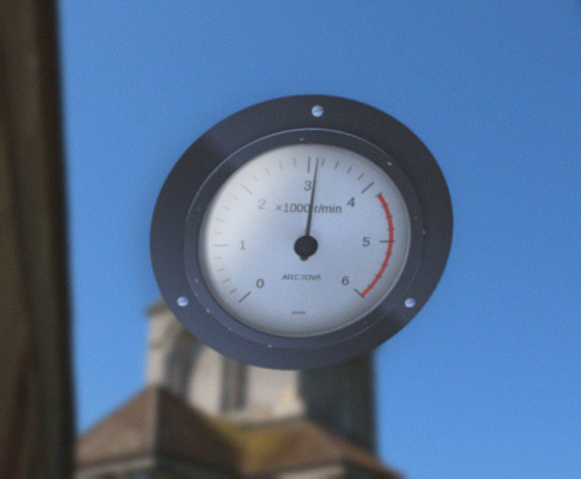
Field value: {"value": 3100, "unit": "rpm"}
